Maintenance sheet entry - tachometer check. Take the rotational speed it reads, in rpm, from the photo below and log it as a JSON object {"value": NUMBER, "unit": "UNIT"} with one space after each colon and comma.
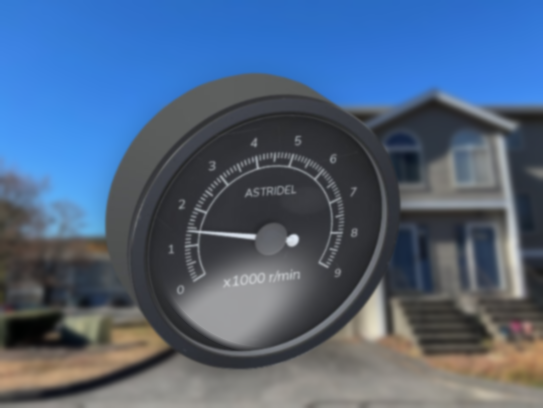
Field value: {"value": 1500, "unit": "rpm"}
